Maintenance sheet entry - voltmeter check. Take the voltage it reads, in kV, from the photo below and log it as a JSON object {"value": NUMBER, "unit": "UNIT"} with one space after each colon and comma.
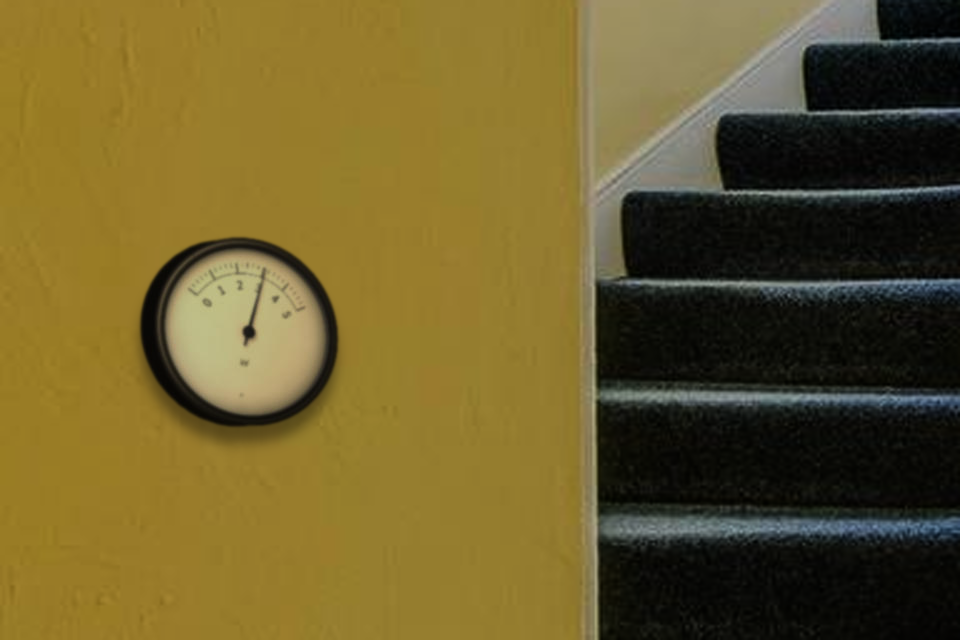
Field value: {"value": 3, "unit": "kV"}
